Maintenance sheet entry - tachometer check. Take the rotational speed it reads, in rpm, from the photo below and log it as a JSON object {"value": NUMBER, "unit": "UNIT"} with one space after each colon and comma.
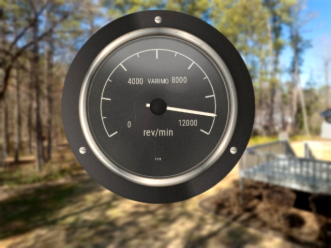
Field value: {"value": 11000, "unit": "rpm"}
